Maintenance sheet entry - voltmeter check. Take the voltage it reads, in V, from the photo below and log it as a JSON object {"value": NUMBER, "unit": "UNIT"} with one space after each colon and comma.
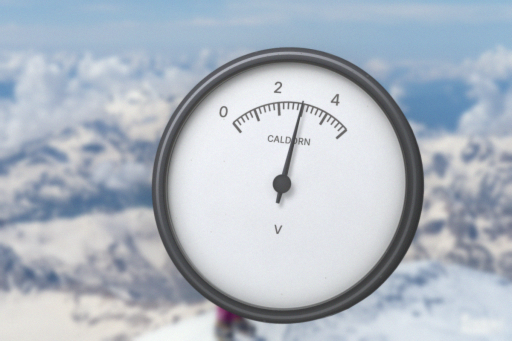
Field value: {"value": 3, "unit": "V"}
